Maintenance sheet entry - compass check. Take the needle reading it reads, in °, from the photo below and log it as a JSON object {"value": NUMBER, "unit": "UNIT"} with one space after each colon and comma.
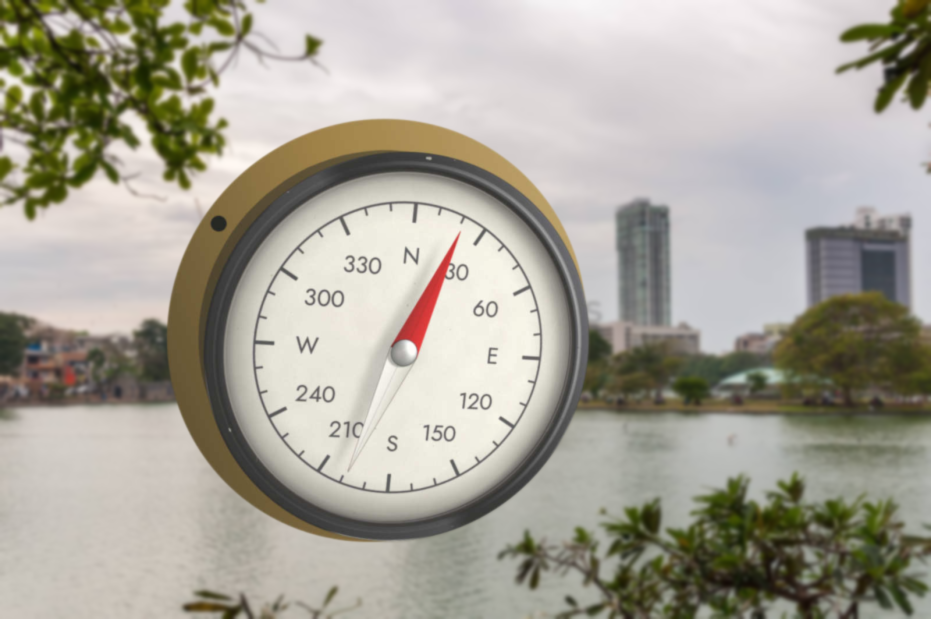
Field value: {"value": 20, "unit": "°"}
